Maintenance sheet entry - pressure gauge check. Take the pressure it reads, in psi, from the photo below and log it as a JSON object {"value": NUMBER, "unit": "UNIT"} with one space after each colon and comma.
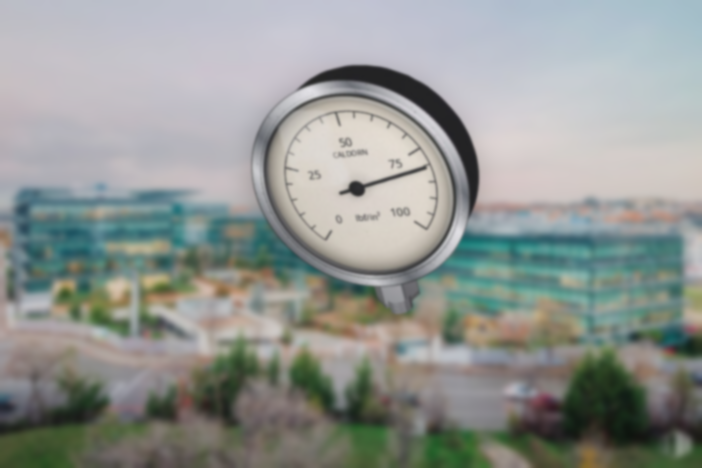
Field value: {"value": 80, "unit": "psi"}
